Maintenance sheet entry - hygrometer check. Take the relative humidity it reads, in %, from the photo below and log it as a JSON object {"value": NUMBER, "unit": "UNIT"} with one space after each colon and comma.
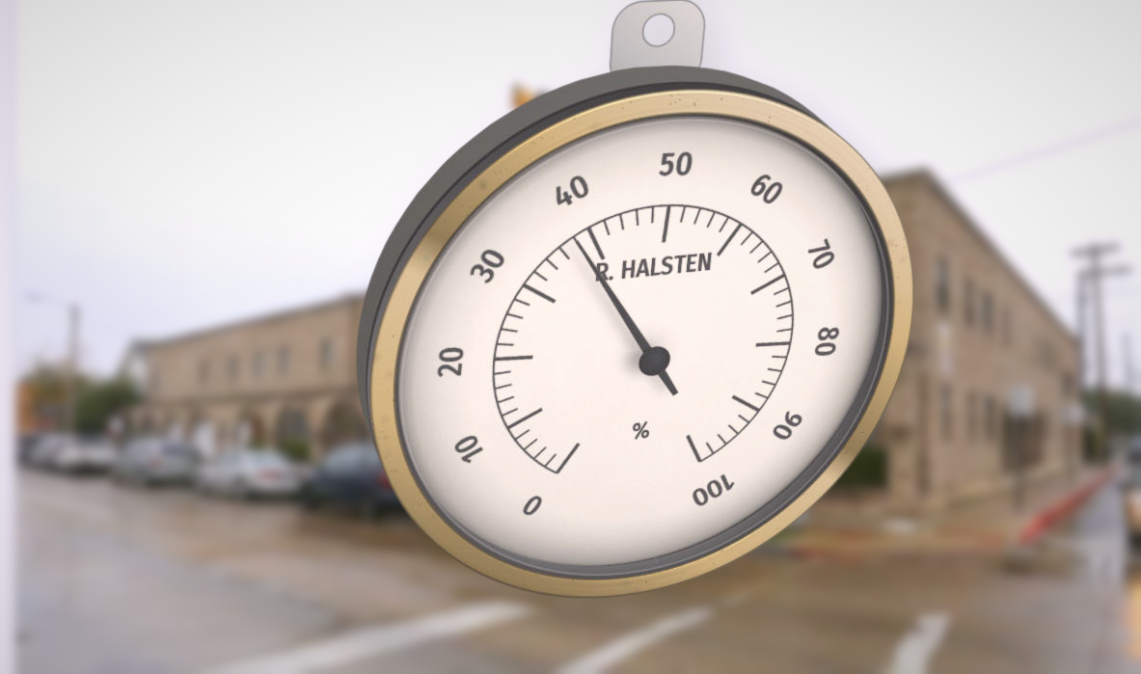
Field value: {"value": 38, "unit": "%"}
